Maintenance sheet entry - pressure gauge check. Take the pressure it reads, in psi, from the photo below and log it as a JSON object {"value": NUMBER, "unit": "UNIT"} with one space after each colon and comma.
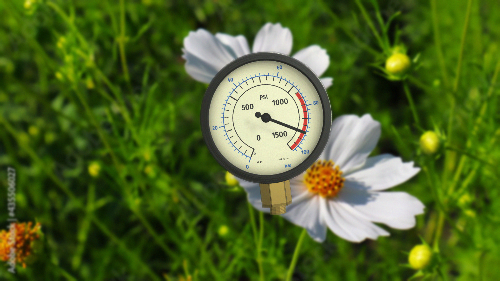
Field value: {"value": 1350, "unit": "psi"}
